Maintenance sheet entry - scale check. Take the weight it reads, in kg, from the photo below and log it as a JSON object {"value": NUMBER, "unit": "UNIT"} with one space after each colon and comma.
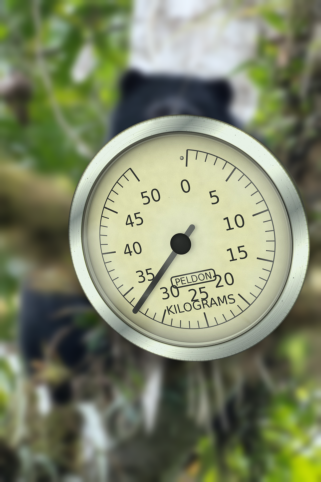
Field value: {"value": 33, "unit": "kg"}
